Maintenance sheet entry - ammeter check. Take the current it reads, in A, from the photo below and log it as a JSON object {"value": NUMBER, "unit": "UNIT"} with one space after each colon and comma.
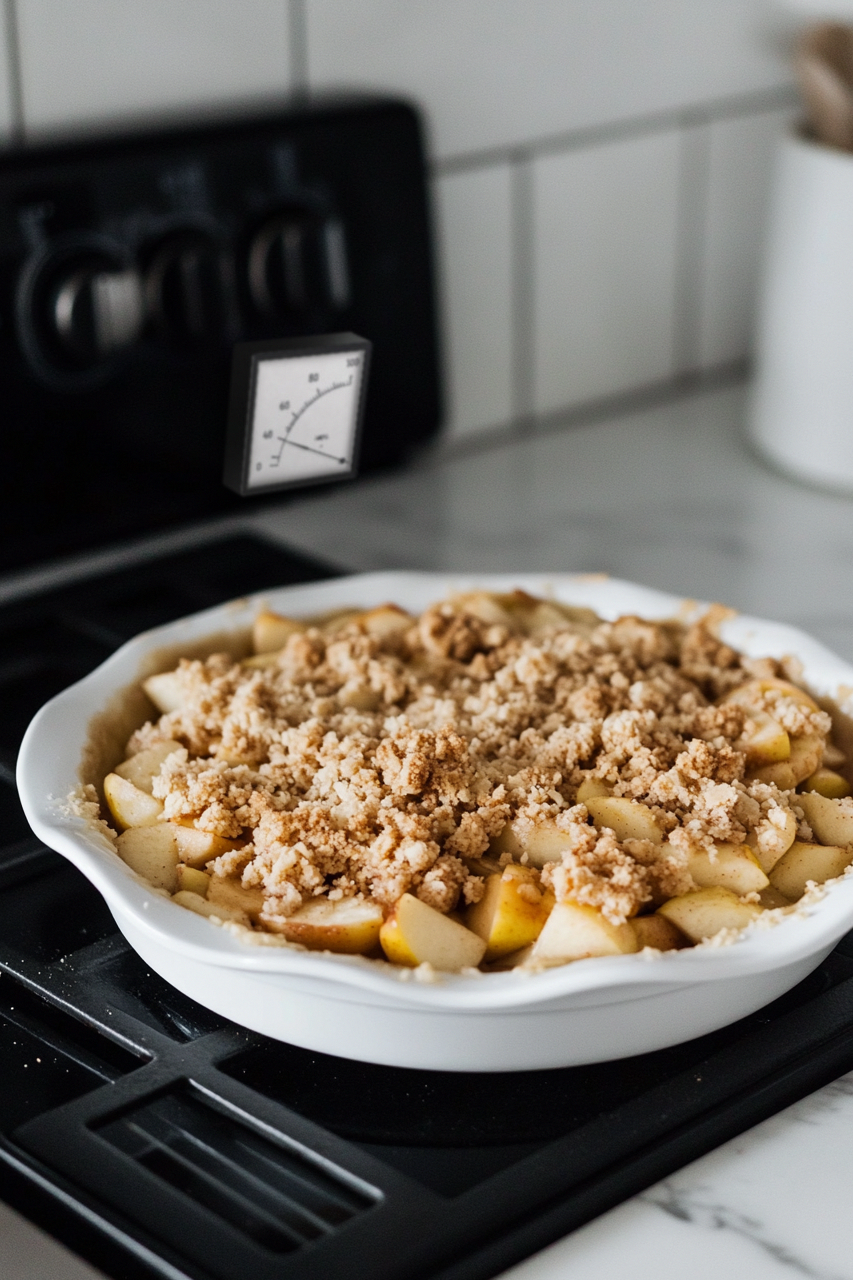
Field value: {"value": 40, "unit": "A"}
